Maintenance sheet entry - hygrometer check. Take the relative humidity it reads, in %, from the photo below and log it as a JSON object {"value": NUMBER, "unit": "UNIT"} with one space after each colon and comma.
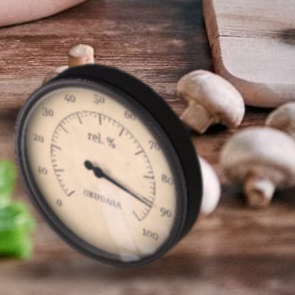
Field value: {"value": 90, "unit": "%"}
